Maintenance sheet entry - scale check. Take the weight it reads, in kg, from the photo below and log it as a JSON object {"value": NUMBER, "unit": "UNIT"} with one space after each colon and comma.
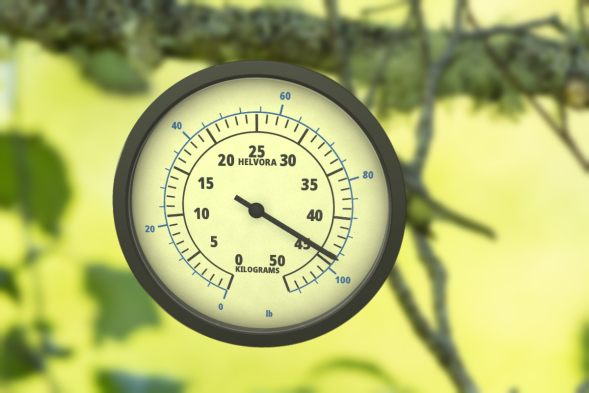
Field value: {"value": 44, "unit": "kg"}
